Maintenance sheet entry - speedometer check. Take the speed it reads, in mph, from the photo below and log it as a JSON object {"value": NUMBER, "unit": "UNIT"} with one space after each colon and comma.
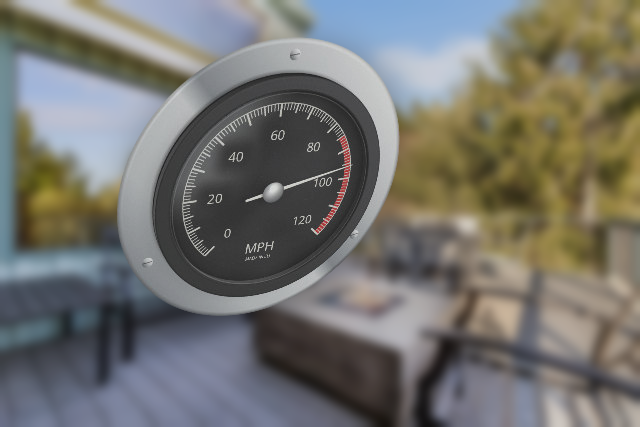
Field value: {"value": 95, "unit": "mph"}
